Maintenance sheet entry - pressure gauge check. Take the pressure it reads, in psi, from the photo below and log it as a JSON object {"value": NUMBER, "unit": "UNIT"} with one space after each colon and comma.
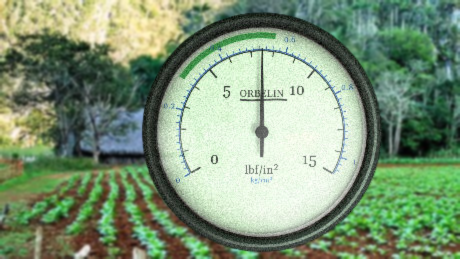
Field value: {"value": 7.5, "unit": "psi"}
